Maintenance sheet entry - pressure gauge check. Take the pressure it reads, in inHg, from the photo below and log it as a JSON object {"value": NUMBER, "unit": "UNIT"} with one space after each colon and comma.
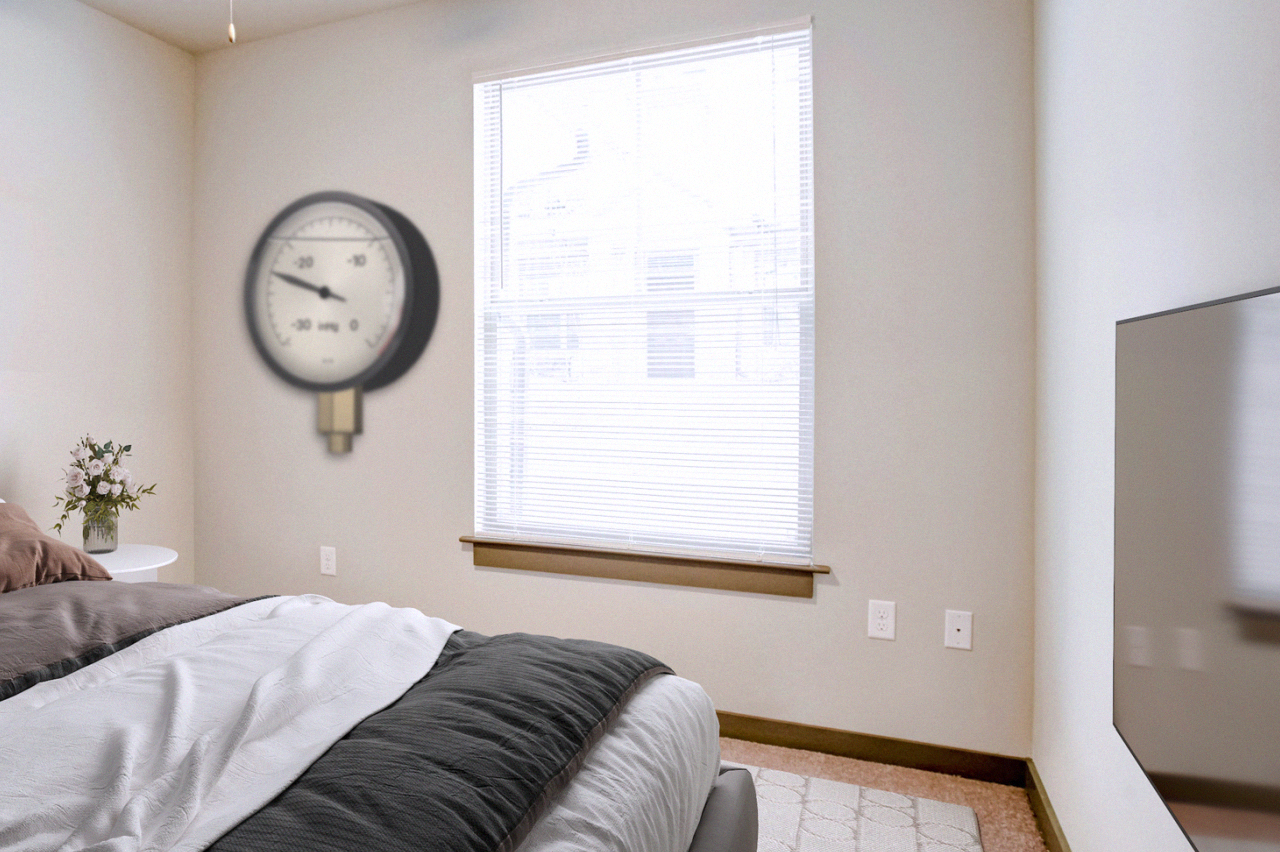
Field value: {"value": -23, "unit": "inHg"}
